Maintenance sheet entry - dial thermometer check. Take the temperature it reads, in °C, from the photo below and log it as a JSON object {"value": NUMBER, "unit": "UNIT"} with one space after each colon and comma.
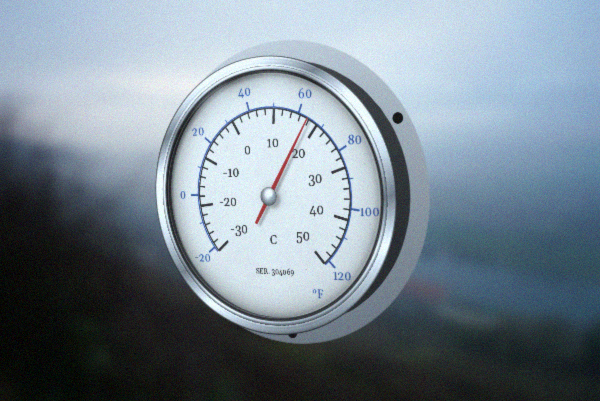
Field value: {"value": 18, "unit": "°C"}
